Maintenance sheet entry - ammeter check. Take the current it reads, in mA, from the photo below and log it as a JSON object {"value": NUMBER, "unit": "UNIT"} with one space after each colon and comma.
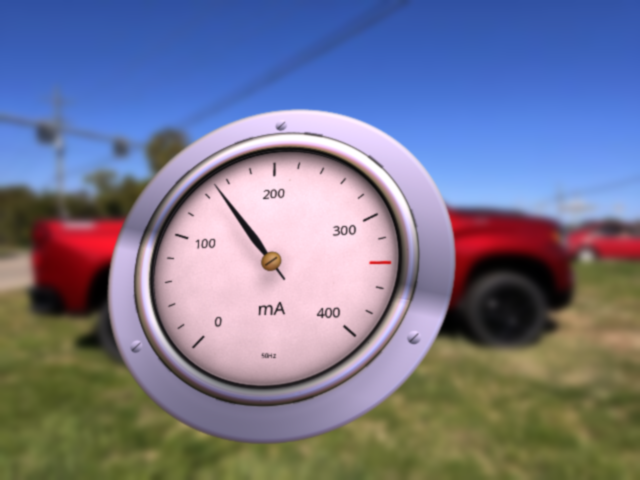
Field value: {"value": 150, "unit": "mA"}
